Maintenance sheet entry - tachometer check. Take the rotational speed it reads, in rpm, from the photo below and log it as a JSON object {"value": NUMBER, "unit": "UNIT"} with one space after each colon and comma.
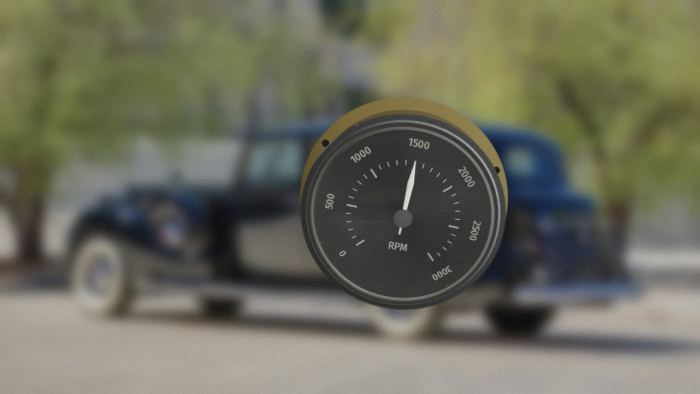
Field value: {"value": 1500, "unit": "rpm"}
